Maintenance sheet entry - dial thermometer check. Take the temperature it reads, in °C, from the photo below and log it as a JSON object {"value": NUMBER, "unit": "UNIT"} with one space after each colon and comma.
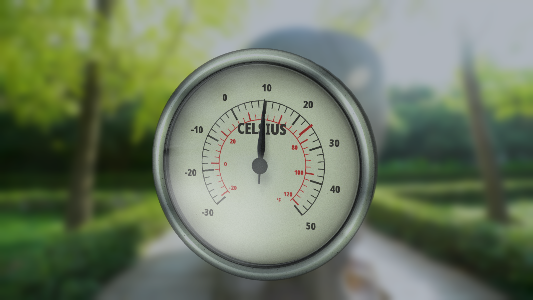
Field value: {"value": 10, "unit": "°C"}
